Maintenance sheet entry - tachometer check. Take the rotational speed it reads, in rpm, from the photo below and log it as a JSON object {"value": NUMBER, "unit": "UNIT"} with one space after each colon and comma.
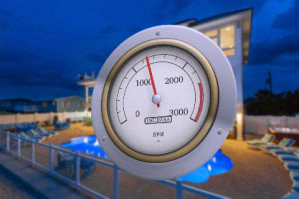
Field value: {"value": 1300, "unit": "rpm"}
